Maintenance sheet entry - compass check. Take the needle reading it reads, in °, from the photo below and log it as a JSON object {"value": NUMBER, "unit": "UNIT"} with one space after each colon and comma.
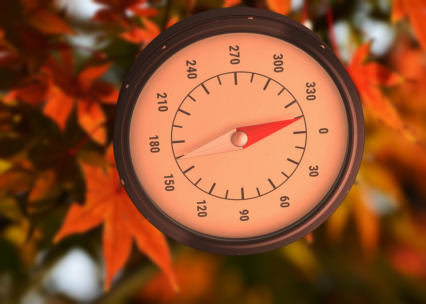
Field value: {"value": 345, "unit": "°"}
